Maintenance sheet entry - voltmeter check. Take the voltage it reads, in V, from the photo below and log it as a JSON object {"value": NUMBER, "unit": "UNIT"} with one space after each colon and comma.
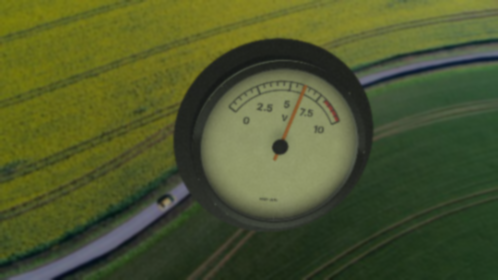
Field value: {"value": 6, "unit": "V"}
